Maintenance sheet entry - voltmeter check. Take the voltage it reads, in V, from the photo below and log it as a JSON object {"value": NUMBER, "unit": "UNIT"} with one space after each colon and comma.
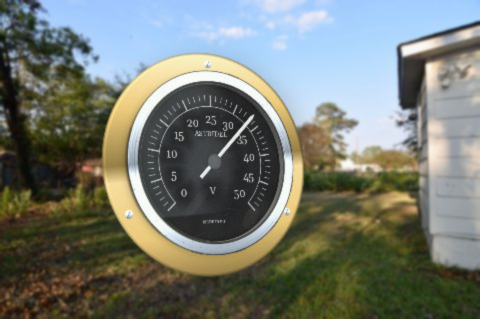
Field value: {"value": 33, "unit": "V"}
